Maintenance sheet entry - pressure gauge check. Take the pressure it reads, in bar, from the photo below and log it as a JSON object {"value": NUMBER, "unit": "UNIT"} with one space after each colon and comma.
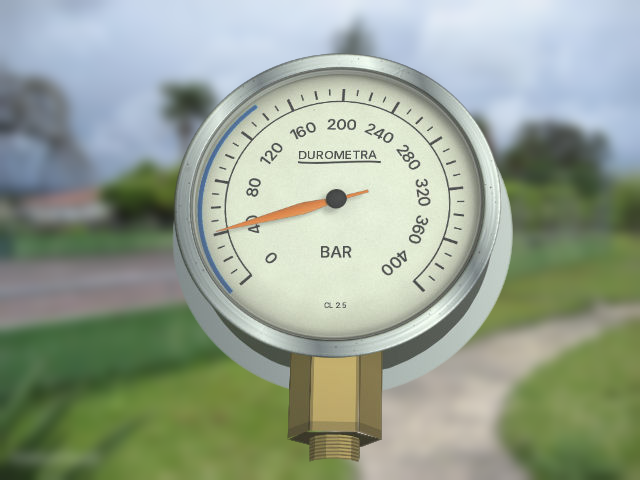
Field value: {"value": 40, "unit": "bar"}
